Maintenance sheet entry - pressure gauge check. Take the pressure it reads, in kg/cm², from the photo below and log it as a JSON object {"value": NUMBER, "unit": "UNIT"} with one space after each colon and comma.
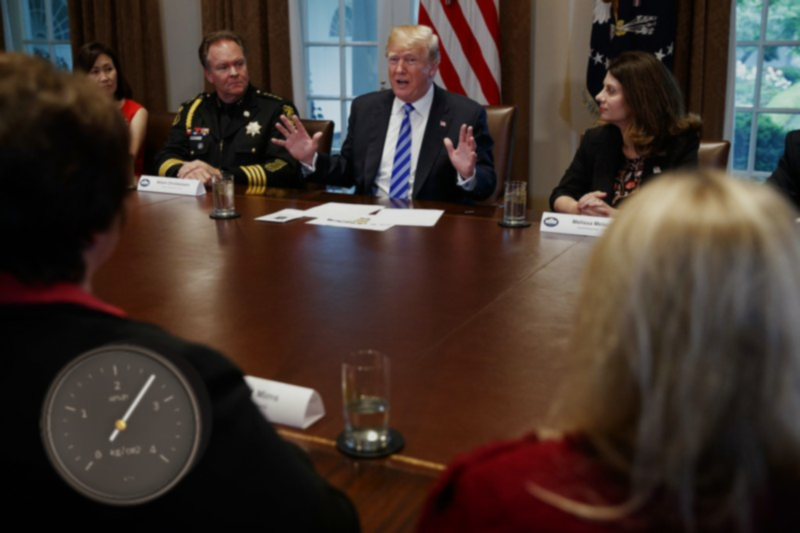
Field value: {"value": 2.6, "unit": "kg/cm²"}
